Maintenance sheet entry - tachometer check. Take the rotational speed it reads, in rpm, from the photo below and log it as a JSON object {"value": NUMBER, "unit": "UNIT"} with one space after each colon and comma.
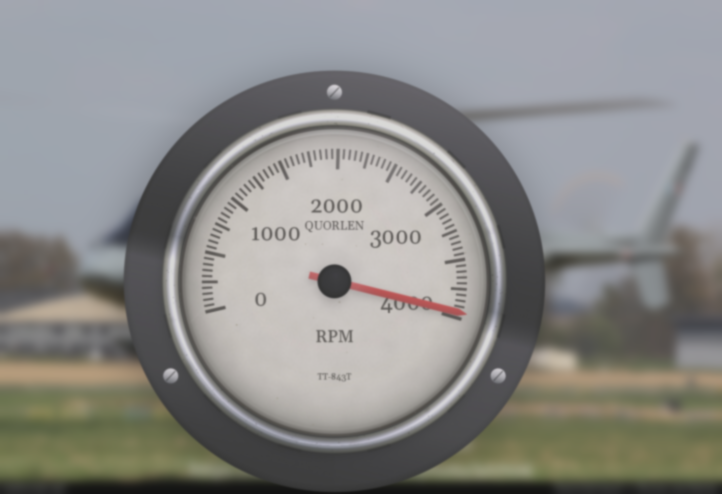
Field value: {"value": 3950, "unit": "rpm"}
